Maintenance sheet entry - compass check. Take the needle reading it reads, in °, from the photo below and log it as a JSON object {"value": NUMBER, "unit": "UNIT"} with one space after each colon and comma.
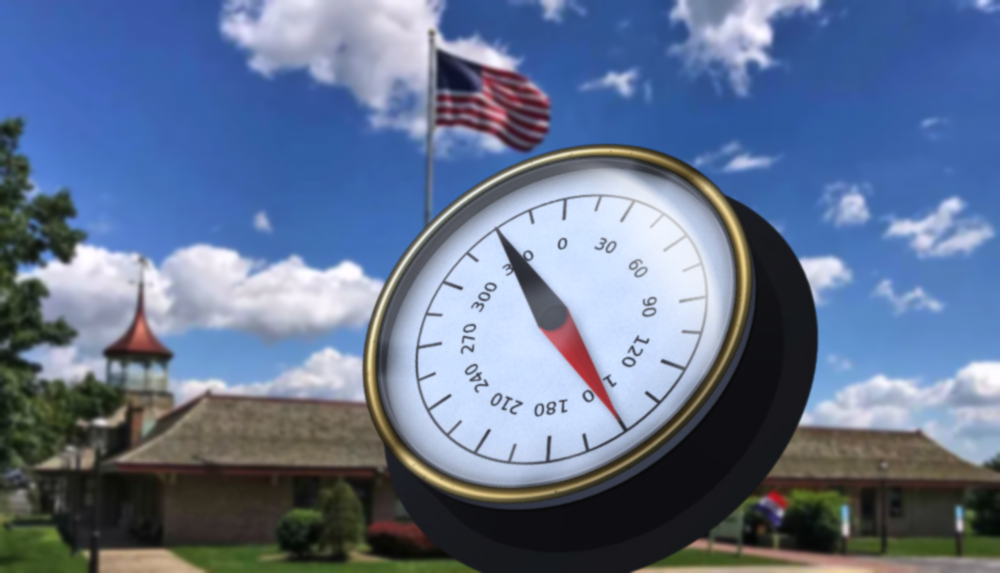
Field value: {"value": 150, "unit": "°"}
